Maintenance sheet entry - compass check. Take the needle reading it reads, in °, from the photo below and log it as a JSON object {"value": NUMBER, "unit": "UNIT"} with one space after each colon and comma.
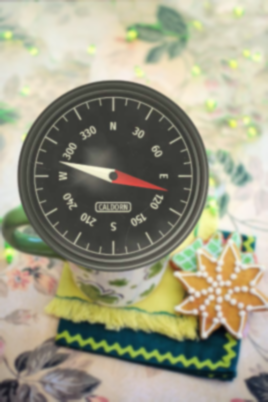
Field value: {"value": 105, "unit": "°"}
